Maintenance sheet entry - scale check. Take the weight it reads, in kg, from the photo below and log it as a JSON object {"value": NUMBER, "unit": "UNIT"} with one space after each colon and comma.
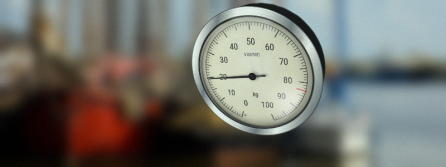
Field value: {"value": 20, "unit": "kg"}
